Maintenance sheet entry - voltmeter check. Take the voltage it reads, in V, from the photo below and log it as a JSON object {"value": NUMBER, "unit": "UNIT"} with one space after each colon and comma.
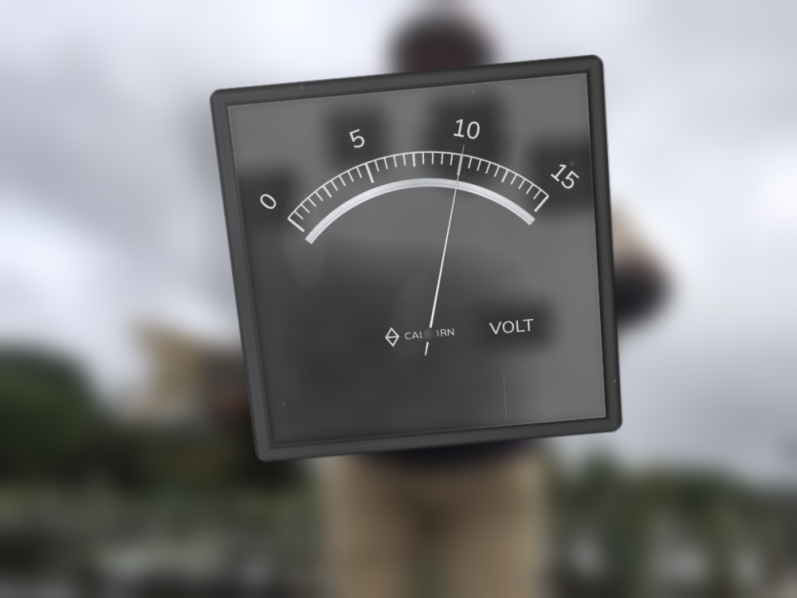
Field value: {"value": 10, "unit": "V"}
